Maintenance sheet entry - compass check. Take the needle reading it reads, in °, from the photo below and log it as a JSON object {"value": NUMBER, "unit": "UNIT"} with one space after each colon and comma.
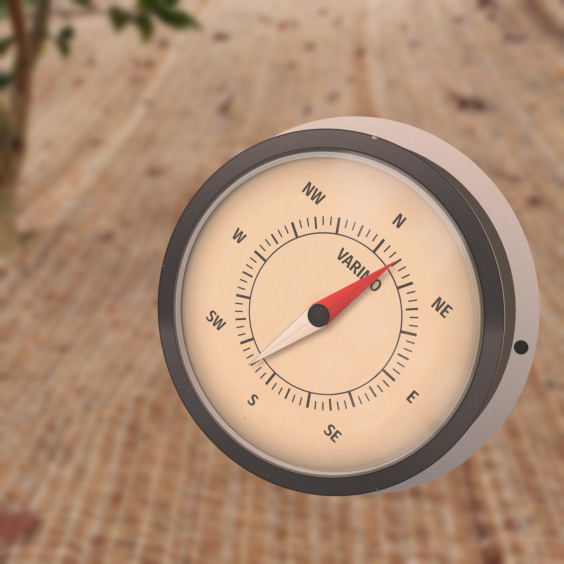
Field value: {"value": 15, "unit": "°"}
